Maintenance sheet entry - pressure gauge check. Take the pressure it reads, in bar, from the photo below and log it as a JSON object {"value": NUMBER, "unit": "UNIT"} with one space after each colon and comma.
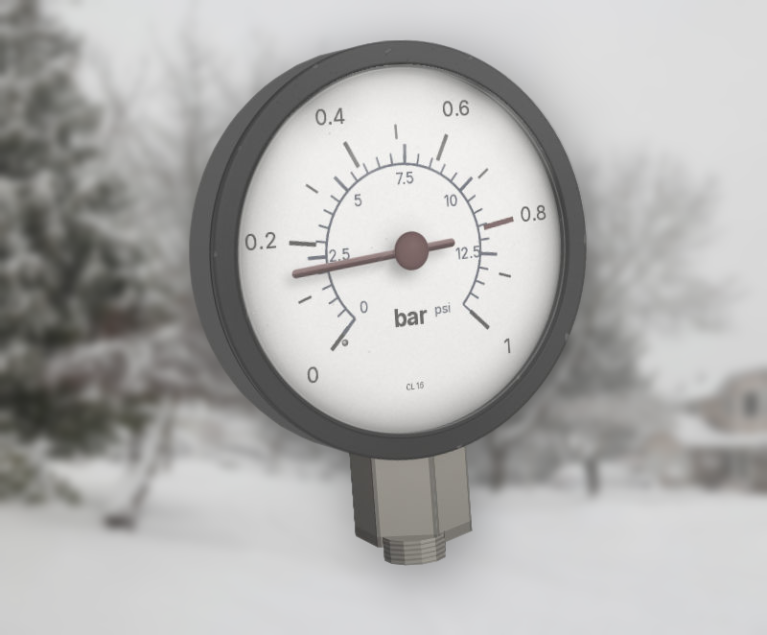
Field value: {"value": 0.15, "unit": "bar"}
